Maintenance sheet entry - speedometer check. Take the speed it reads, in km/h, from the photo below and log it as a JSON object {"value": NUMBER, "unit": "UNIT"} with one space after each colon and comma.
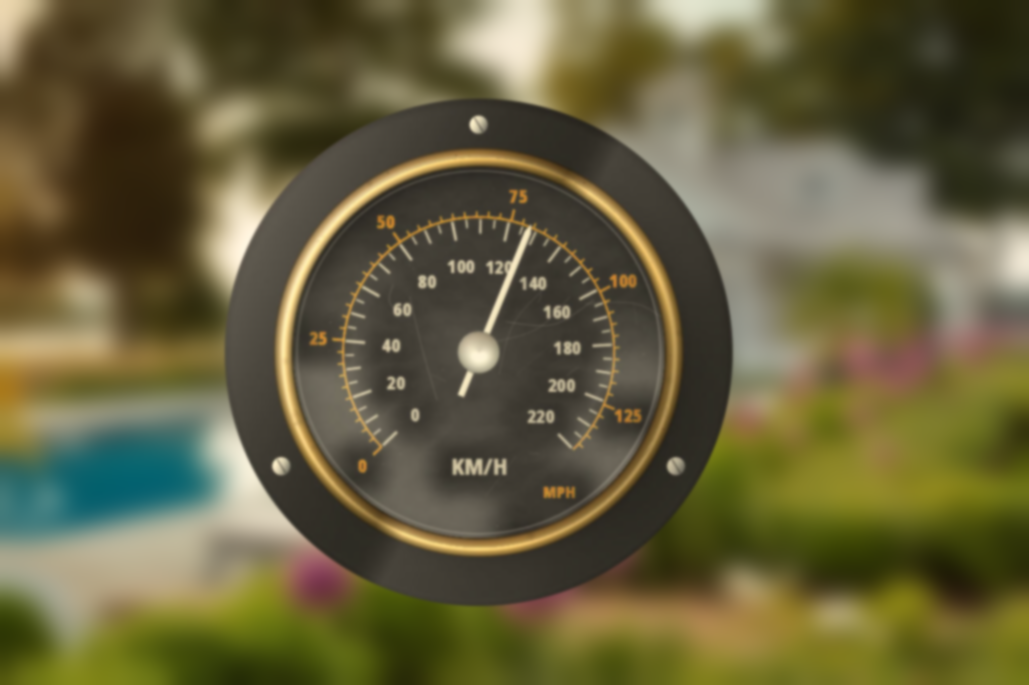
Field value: {"value": 127.5, "unit": "km/h"}
